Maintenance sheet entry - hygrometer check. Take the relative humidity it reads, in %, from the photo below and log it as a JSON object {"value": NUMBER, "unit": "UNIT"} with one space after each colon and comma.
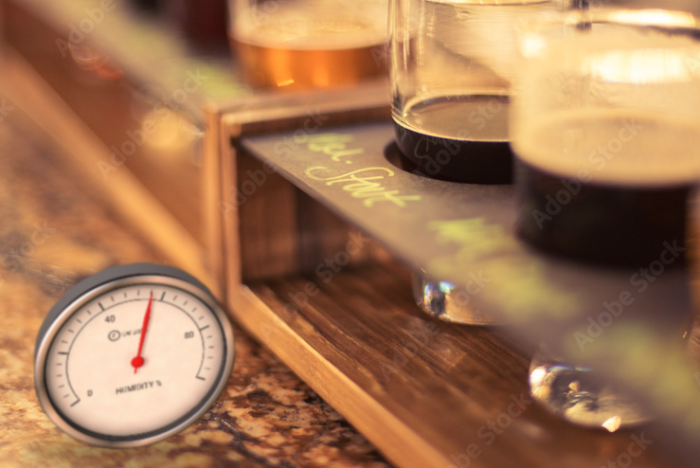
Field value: {"value": 56, "unit": "%"}
